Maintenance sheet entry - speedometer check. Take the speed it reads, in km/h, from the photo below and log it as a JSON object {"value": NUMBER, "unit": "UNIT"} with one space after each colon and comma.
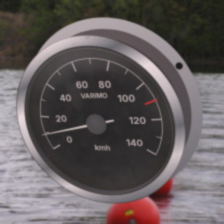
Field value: {"value": 10, "unit": "km/h"}
